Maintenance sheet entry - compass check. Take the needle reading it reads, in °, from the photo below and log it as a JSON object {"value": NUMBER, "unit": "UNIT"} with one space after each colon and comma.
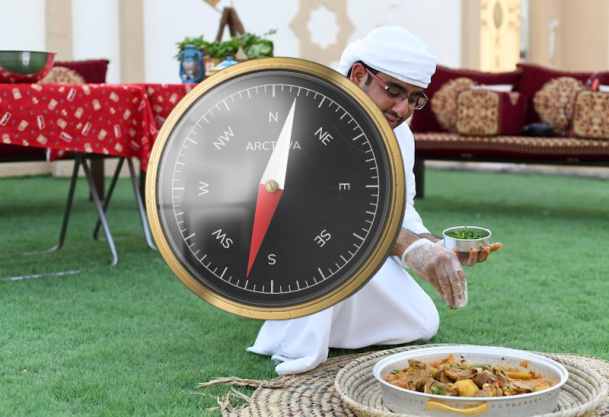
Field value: {"value": 195, "unit": "°"}
